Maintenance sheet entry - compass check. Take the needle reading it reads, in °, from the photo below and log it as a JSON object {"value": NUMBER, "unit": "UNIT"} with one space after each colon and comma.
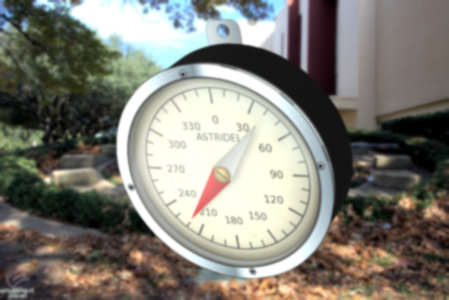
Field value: {"value": 220, "unit": "°"}
